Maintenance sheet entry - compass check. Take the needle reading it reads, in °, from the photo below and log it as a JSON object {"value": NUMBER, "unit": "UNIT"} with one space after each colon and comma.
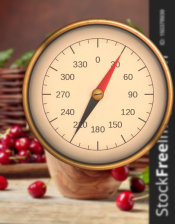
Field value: {"value": 30, "unit": "°"}
